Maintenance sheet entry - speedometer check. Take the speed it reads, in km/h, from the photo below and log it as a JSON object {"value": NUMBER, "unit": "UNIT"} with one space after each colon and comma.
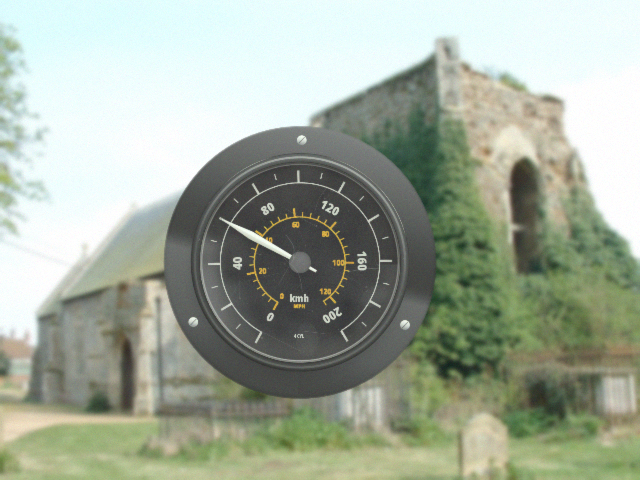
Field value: {"value": 60, "unit": "km/h"}
